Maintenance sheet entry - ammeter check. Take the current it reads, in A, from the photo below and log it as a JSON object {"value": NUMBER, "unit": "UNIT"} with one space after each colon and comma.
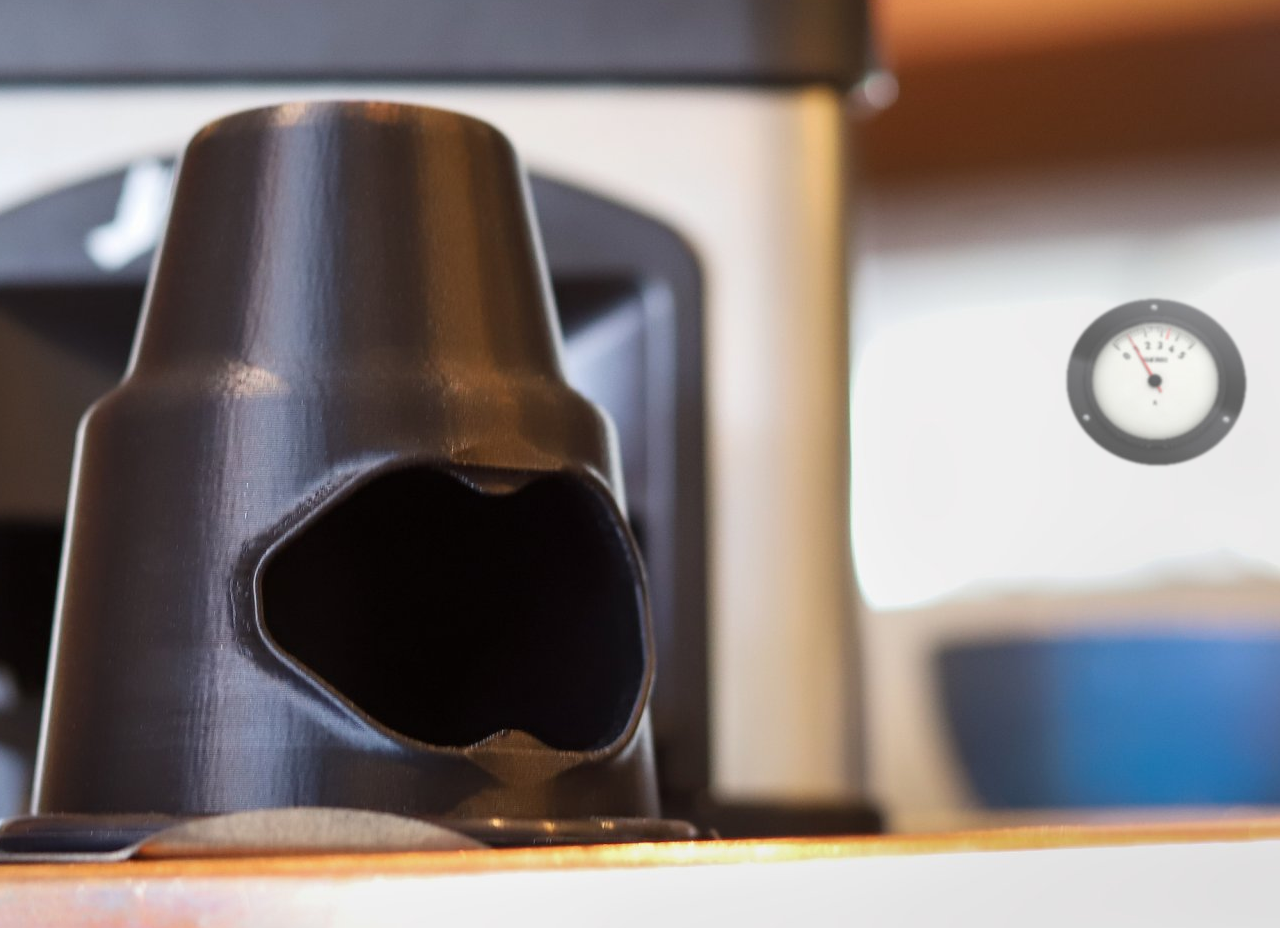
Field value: {"value": 1, "unit": "A"}
